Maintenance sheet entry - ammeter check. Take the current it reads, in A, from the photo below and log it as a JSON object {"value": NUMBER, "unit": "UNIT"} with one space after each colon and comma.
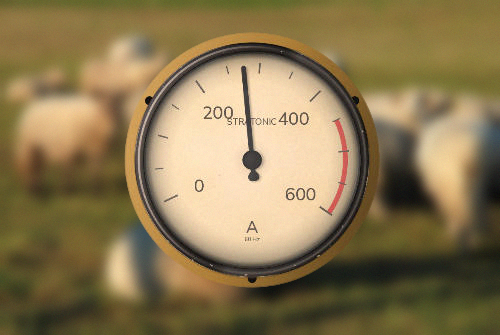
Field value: {"value": 275, "unit": "A"}
